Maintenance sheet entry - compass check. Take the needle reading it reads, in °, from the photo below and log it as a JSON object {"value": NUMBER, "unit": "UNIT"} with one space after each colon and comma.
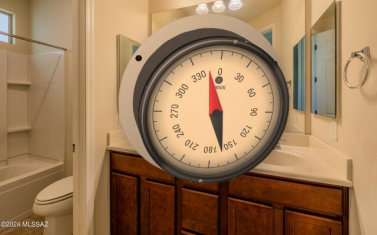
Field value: {"value": 345, "unit": "°"}
